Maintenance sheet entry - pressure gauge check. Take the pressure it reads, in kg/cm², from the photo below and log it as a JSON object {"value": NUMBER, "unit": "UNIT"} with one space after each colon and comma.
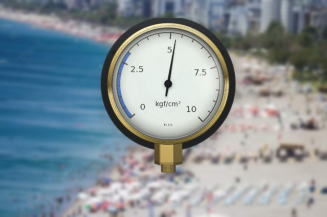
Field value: {"value": 5.25, "unit": "kg/cm²"}
